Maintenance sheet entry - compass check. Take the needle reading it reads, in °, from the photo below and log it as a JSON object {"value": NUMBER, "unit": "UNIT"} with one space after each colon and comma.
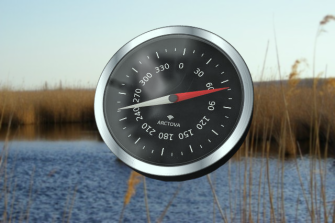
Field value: {"value": 70, "unit": "°"}
